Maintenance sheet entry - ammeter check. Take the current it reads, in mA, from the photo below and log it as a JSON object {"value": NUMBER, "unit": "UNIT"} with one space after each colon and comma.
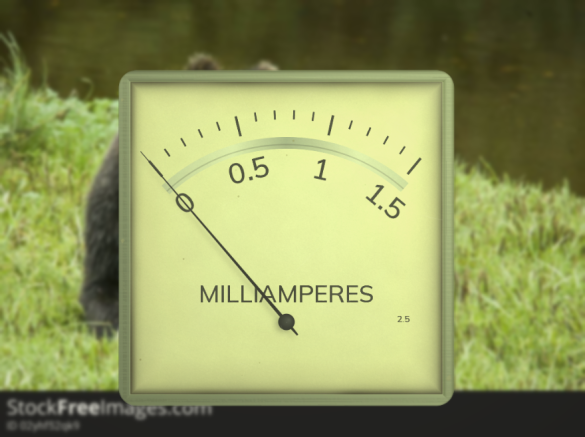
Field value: {"value": 0, "unit": "mA"}
